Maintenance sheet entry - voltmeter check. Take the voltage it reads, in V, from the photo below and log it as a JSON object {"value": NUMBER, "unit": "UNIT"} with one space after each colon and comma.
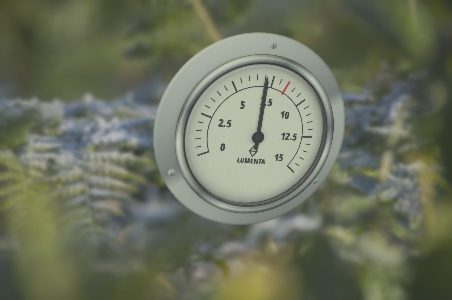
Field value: {"value": 7, "unit": "V"}
